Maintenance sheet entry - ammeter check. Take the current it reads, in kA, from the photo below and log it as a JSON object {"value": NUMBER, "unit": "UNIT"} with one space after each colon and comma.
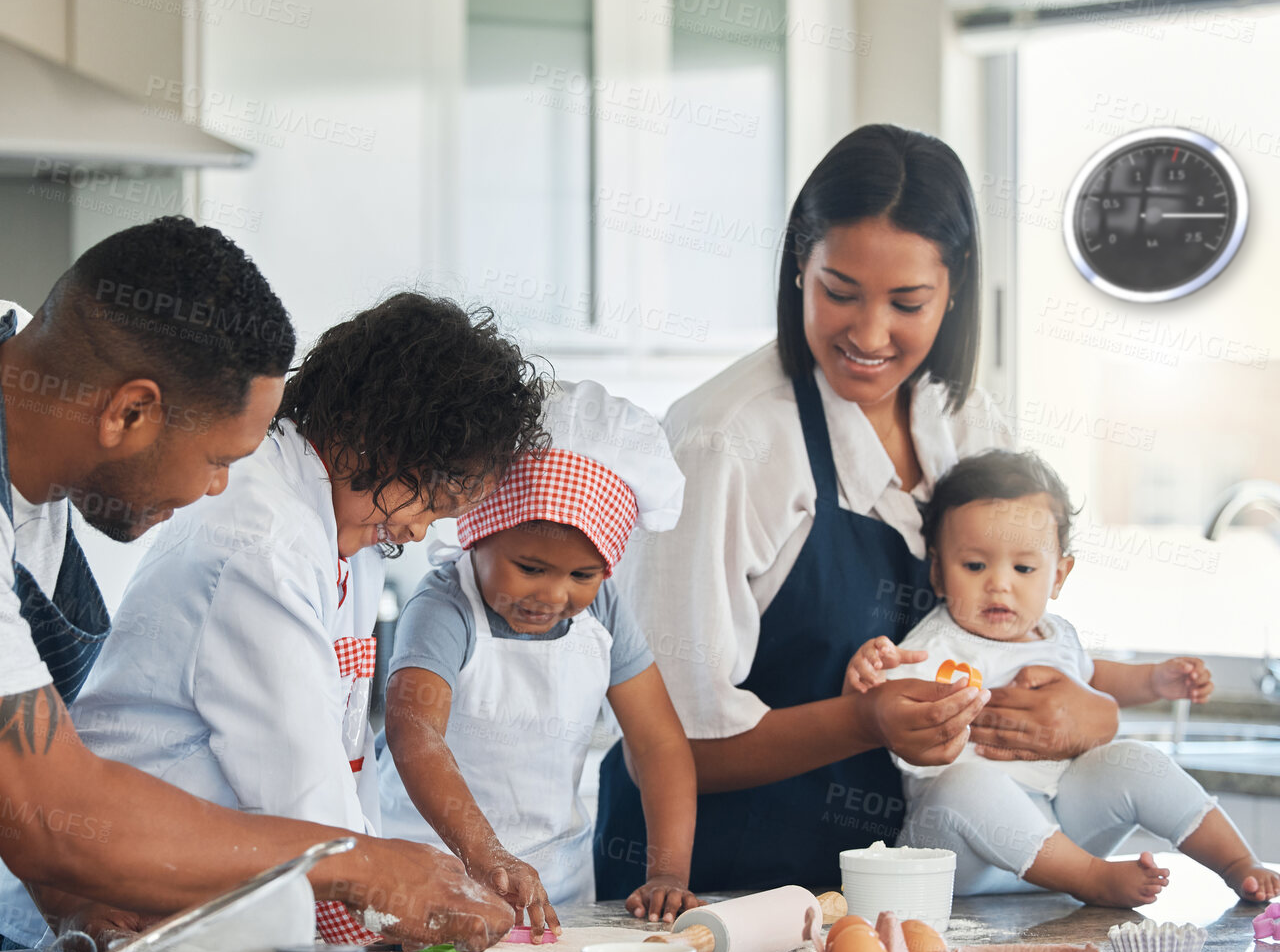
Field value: {"value": 2.2, "unit": "kA"}
